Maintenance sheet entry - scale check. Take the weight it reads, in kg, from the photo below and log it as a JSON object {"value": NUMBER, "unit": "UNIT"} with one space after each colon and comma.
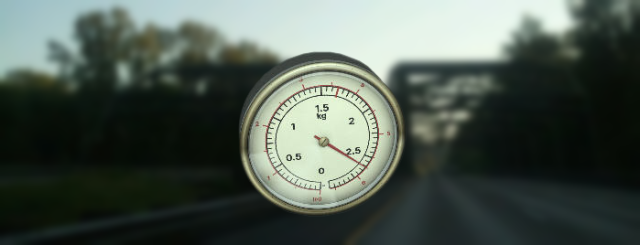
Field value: {"value": 2.6, "unit": "kg"}
